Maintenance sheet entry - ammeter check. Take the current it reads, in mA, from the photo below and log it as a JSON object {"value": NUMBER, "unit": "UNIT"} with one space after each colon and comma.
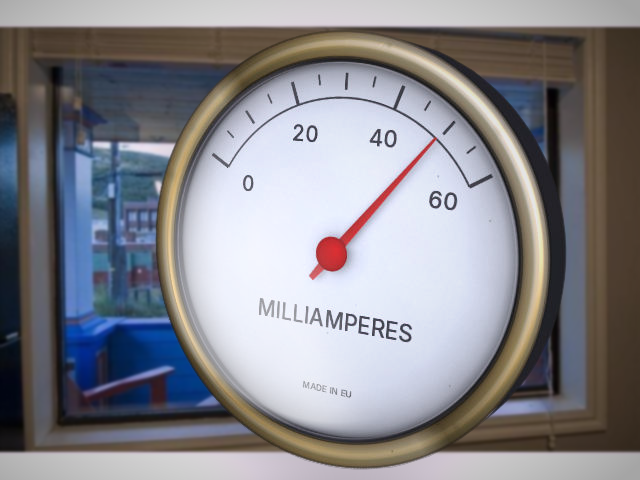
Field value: {"value": 50, "unit": "mA"}
